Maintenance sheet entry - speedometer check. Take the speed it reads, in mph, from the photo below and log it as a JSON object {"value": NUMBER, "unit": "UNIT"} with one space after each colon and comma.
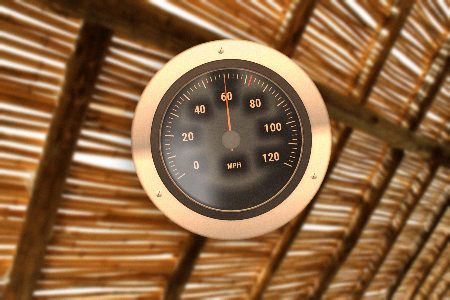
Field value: {"value": 60, "unit": "mph"}
